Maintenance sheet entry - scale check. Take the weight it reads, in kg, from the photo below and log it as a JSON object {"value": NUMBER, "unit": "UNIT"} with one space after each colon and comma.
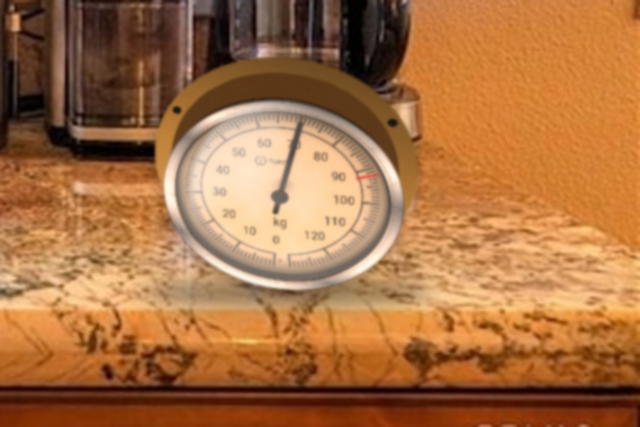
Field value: {"value": 70, "unit": "kg"}
